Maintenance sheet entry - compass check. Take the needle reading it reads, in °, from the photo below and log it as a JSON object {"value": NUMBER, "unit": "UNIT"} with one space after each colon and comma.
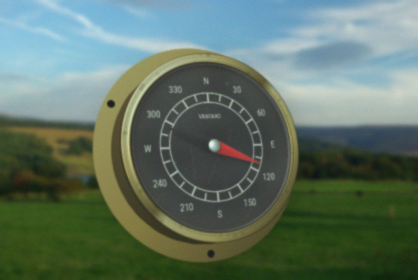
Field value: {"value": 112.5, "unit": "°"}
